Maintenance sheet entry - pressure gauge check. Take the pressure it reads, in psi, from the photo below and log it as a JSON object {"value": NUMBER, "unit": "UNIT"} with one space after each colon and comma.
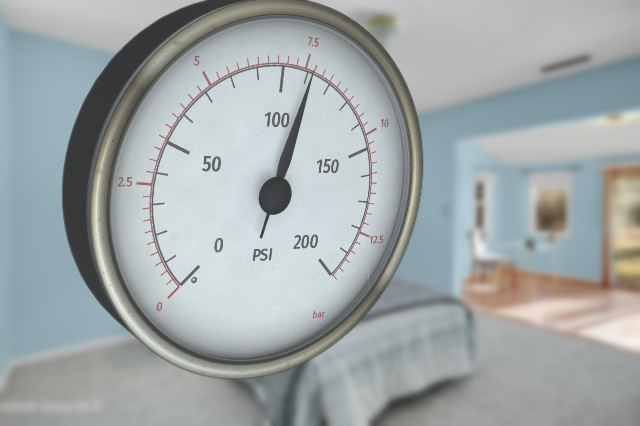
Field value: {"value": 110, "unit": "psi"}
